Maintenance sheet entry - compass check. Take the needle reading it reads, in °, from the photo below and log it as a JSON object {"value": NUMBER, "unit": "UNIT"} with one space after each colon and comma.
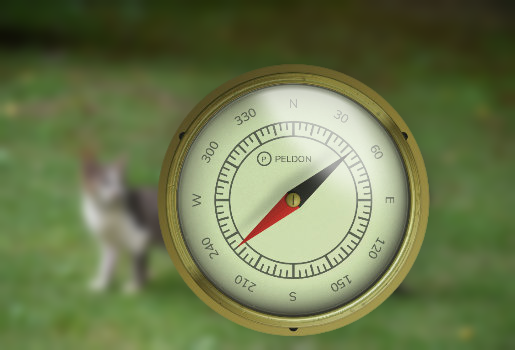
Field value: {"value": 230, "unit": "°"}
